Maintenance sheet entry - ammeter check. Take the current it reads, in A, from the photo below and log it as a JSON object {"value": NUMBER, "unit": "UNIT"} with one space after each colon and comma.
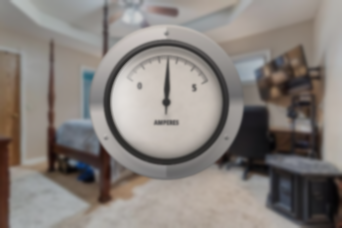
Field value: {"value": 2.5, "unit": "A"}
